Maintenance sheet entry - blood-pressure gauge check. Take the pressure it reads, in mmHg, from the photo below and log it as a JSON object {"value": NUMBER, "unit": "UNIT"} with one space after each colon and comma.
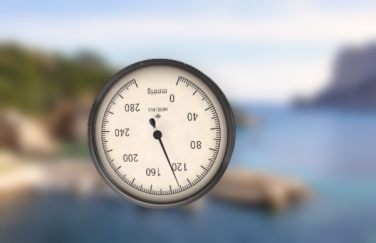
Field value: {"value": 130, "unit": "mmHg"}
